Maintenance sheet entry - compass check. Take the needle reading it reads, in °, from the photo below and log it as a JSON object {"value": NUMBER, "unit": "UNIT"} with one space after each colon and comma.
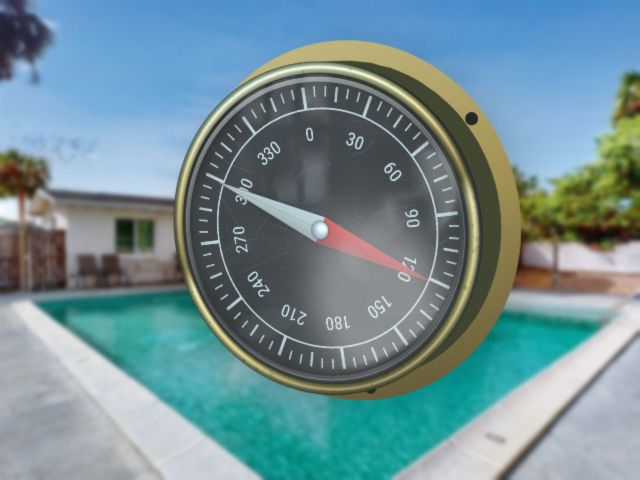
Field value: {"value": 120, "unit": "°"}
